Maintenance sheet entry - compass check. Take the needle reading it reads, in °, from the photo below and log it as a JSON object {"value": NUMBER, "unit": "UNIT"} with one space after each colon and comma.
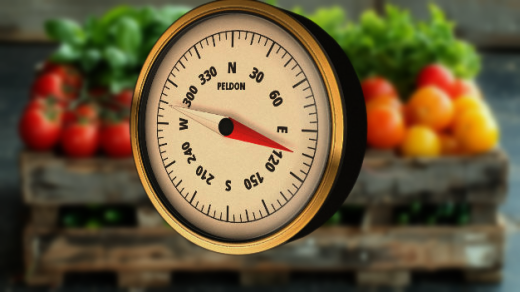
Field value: {"value": 105, "unit": "°"}
